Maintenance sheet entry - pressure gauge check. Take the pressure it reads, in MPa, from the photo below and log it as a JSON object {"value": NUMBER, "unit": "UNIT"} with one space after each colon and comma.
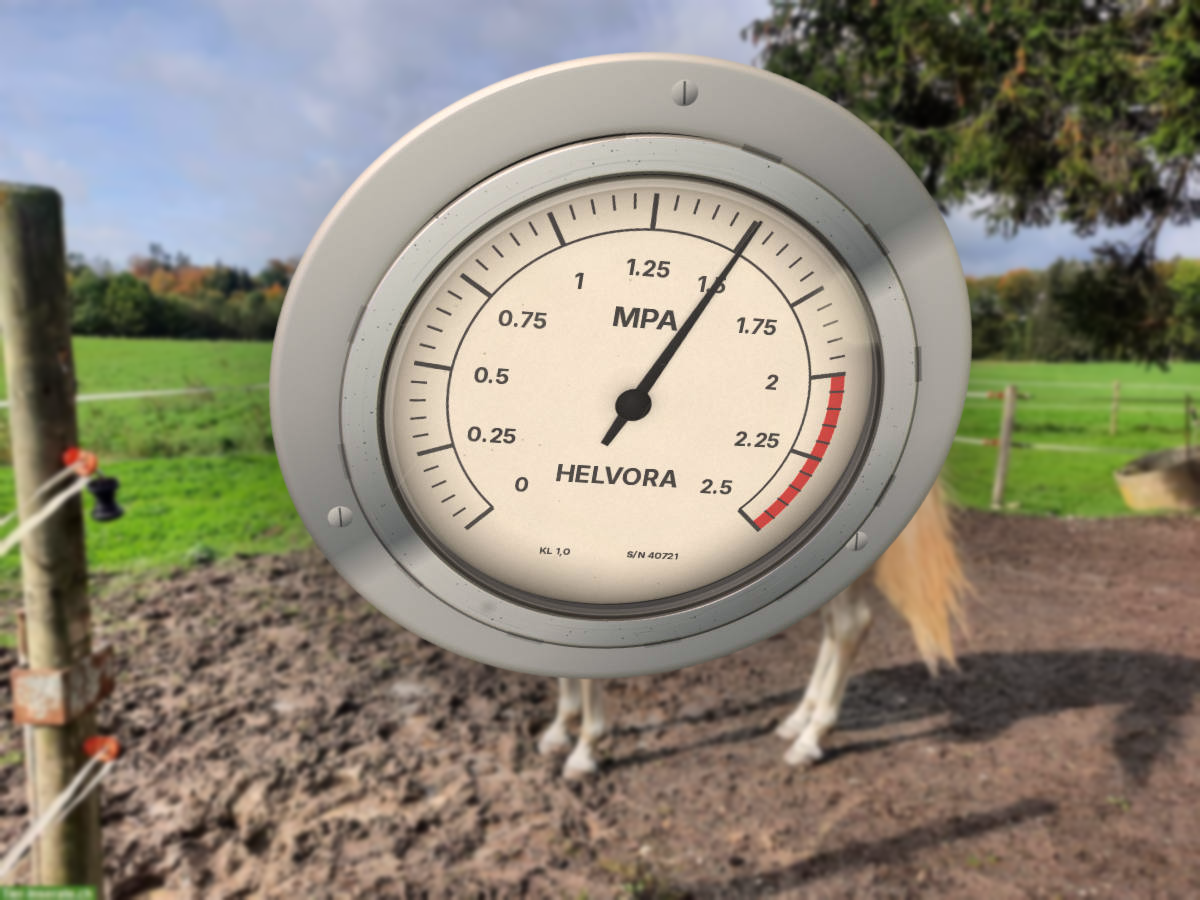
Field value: {"value": 1.5, "unit": "MPa"}
